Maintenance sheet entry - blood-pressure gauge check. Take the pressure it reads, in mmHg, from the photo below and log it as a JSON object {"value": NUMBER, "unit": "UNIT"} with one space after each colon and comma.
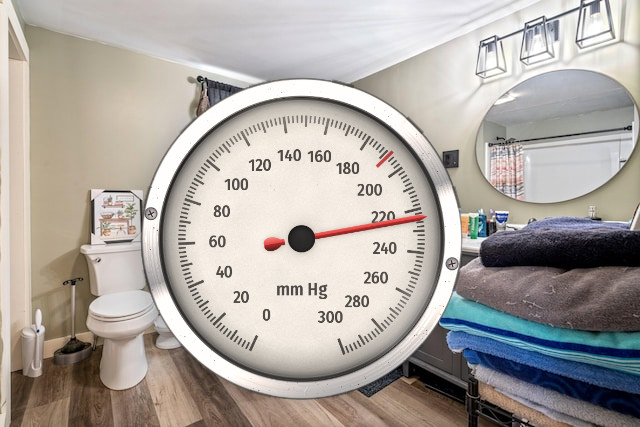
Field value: {"value": 224, "unit": "mmHg"}
